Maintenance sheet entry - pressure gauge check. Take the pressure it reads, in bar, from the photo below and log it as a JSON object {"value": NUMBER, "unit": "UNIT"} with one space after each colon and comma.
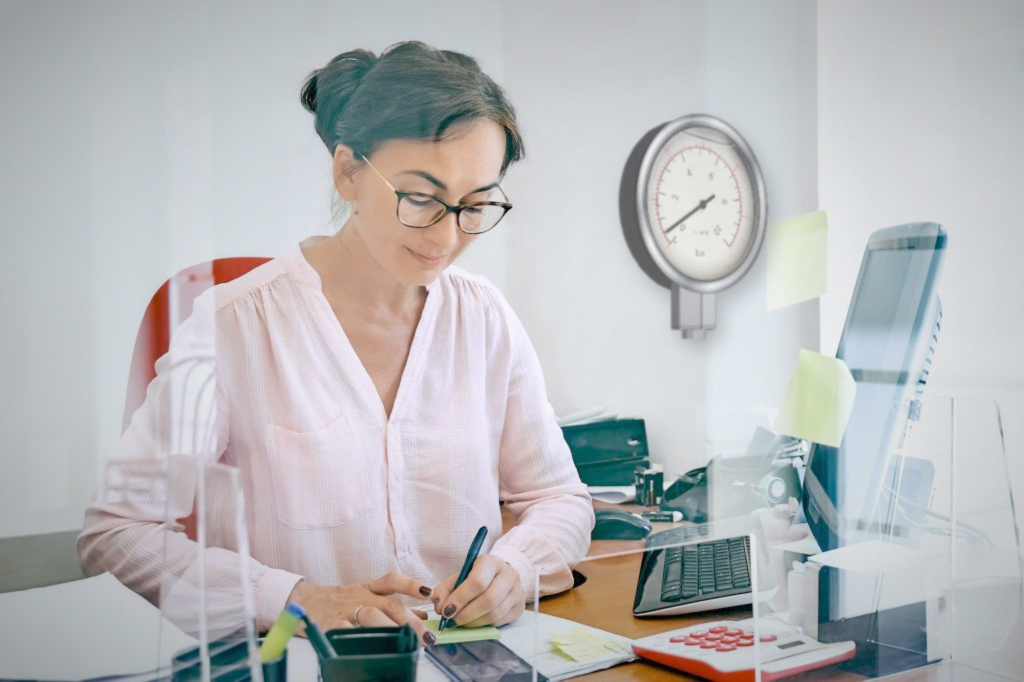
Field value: {"value": 0.5, "unit": "bar"}
